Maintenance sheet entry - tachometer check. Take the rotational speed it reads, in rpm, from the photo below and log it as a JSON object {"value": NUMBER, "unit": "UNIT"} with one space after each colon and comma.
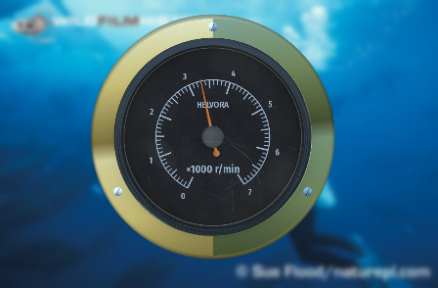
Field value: {"value": 3300, "unit": "rpm"}
